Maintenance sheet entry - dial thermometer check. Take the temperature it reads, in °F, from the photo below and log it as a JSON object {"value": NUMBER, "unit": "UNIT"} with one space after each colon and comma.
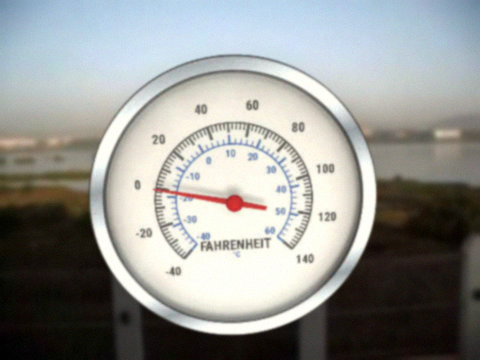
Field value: {"value": 0, "unit": "°F"}
